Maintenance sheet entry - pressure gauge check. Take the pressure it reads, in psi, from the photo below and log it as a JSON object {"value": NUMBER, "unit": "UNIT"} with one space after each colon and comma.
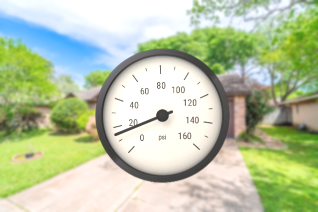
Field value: {"value": 15, "unit": "psi"}
